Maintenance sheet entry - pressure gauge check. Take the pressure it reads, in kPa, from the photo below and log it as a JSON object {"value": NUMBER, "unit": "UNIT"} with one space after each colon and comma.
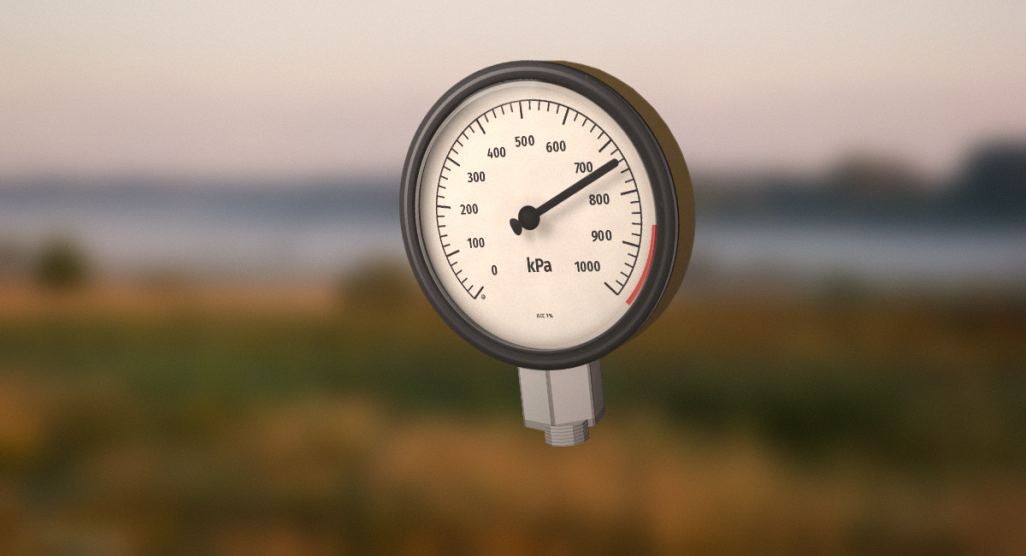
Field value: {"value": 740, "unit": "kPa"}
